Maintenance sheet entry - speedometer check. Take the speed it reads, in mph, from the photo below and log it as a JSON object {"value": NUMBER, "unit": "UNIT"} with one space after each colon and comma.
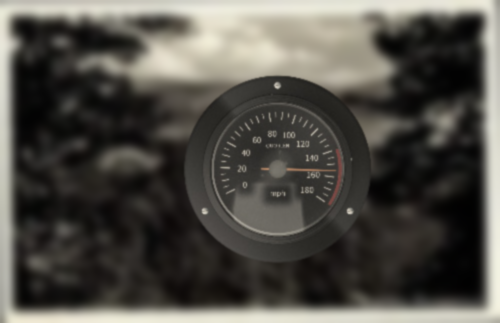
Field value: {"value": 155, "unit": "mph"}
